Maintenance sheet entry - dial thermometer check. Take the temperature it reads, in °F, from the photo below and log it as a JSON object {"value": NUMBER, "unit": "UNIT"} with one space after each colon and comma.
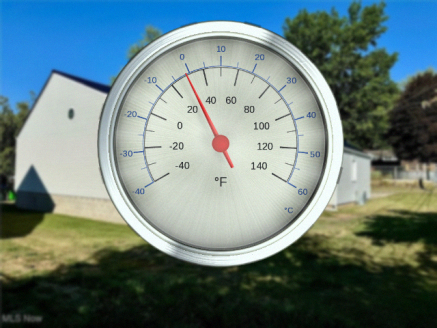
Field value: {"value": 30, "unit": "°F"}
